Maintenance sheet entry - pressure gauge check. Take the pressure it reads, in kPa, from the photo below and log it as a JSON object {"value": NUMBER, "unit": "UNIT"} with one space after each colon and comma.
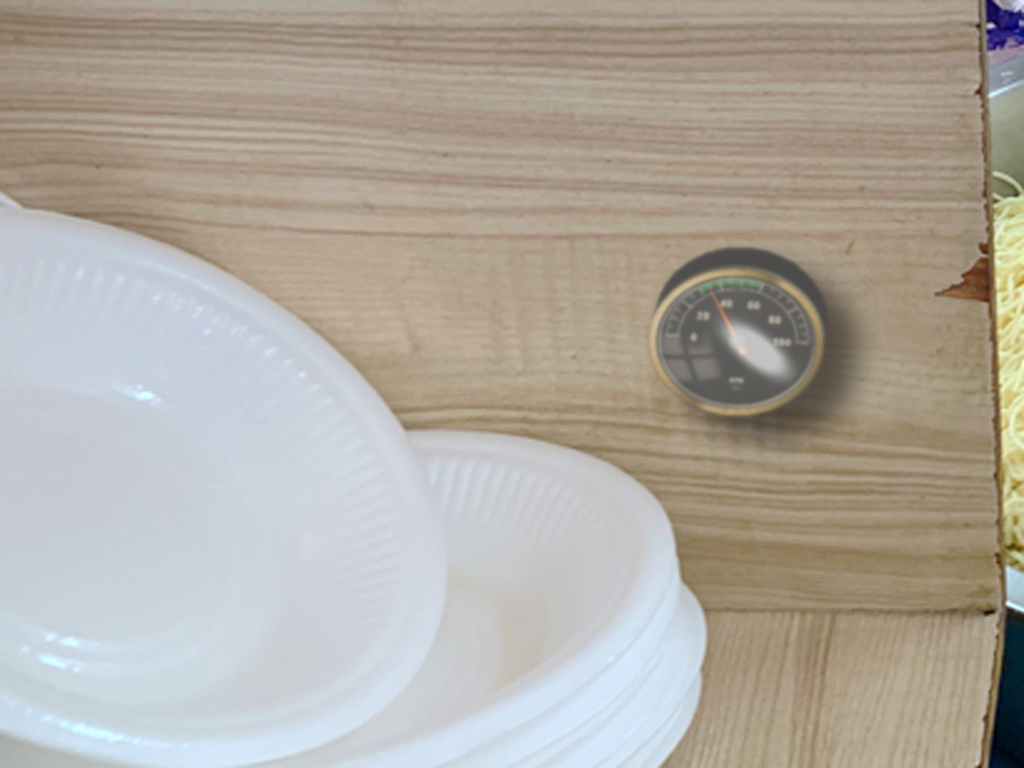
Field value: {"value": 35, "unit": "kPa"}
